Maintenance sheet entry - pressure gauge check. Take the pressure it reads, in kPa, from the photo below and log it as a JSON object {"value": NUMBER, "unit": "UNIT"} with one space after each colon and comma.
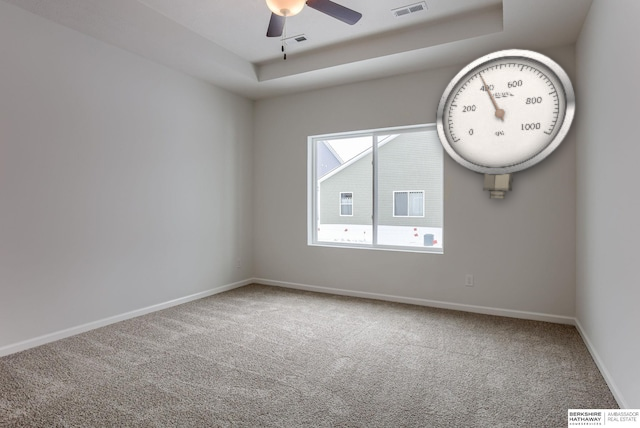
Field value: {"value": 400, "unit": "kPa"}
